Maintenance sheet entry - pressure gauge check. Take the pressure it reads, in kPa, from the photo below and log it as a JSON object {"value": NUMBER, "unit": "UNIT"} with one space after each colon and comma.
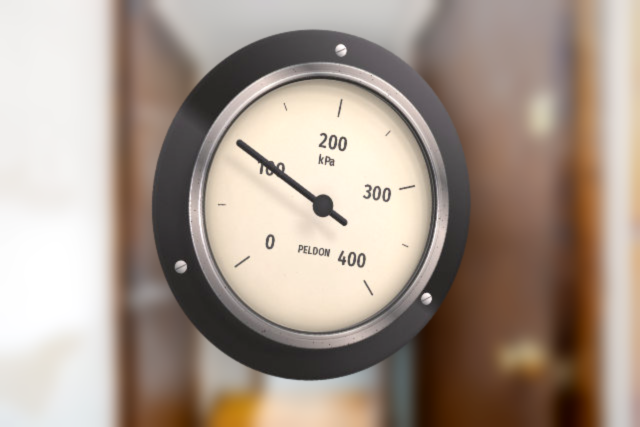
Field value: {"value": 100, "unit": "kPa"}
